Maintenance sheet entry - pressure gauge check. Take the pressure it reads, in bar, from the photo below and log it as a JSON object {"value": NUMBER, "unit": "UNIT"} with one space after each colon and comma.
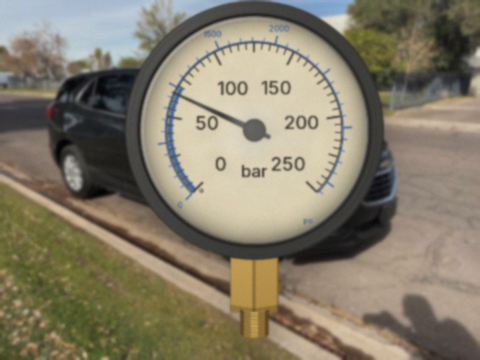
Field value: {"value": 65, "unit": "bar"}
